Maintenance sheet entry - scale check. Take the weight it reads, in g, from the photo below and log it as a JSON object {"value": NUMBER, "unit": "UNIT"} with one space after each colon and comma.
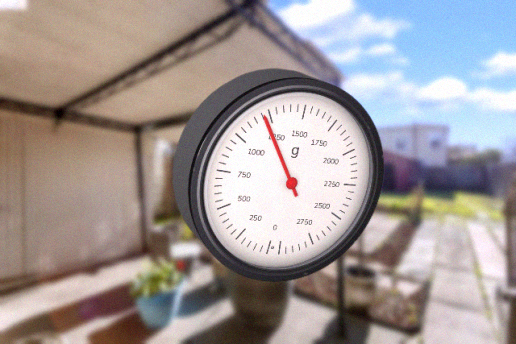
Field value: {"value": 1200, "unit": "g"}
